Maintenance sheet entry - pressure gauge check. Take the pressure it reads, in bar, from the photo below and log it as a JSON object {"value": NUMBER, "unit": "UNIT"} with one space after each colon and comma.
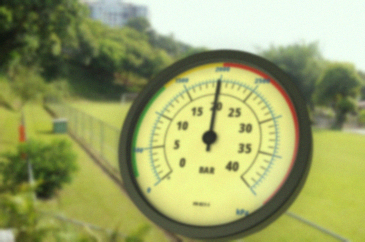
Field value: {"value": 20, "unit": "bar"}
